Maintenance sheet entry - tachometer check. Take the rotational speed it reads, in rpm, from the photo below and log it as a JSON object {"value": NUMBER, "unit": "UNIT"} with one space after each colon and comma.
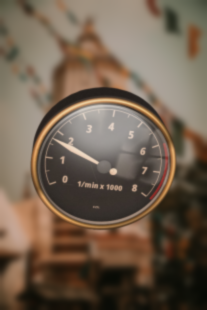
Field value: {"value": 1750, "unit": "rpm"}
